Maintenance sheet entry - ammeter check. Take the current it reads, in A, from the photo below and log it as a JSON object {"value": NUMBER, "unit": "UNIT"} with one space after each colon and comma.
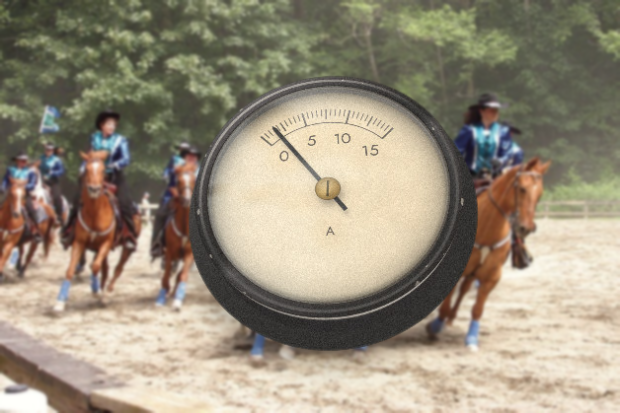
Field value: {"value": 1.5, "unit": "A"}
